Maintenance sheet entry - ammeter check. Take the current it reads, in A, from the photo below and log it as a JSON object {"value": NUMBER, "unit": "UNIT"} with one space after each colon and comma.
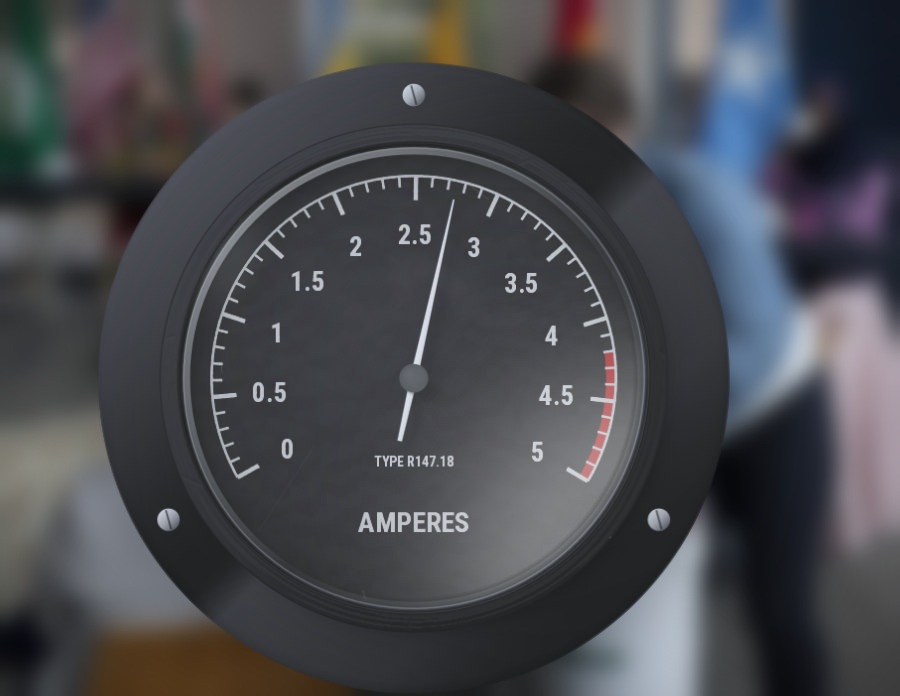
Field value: {"value": 2.75, "unit": "A"}
